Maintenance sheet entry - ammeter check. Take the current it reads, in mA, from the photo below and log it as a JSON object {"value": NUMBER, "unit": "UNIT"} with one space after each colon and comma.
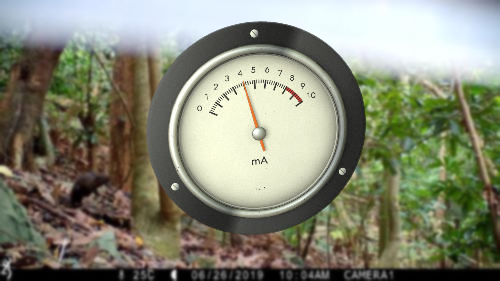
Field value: {"value": 4, "unit": "mA"}
